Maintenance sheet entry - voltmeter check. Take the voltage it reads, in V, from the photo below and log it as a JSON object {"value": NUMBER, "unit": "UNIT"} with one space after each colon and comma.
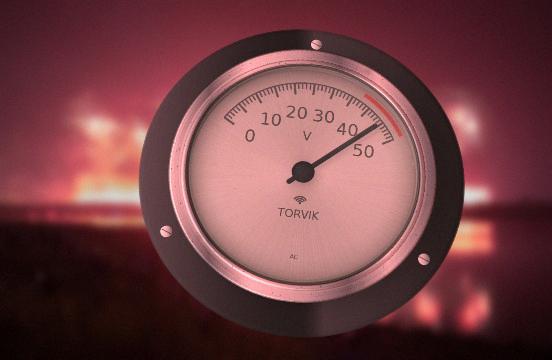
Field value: {"value": 45, "unit": "V"}
